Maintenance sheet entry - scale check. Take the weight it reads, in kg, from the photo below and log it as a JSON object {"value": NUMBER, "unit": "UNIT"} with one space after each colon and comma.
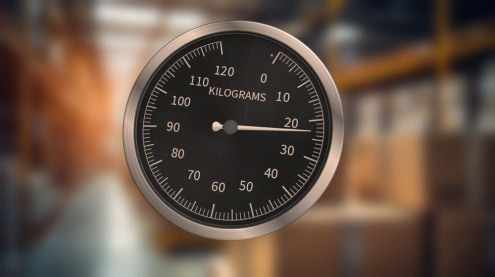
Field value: {"value": 23, "unit": "kg"}
